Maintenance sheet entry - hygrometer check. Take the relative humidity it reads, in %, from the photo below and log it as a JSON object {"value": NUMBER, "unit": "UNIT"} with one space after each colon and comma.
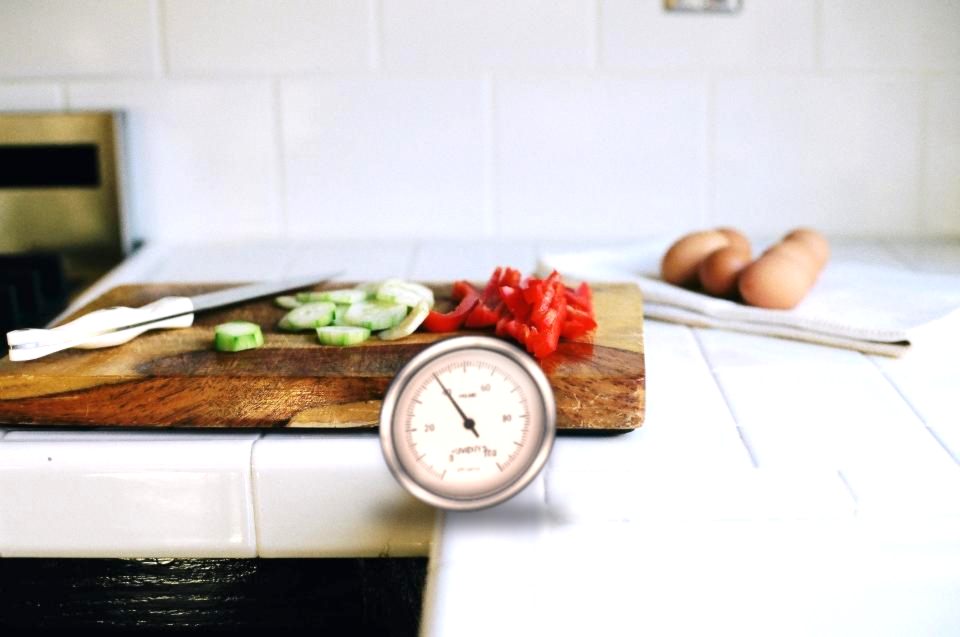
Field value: {"value": 40, "unit": "%"}
